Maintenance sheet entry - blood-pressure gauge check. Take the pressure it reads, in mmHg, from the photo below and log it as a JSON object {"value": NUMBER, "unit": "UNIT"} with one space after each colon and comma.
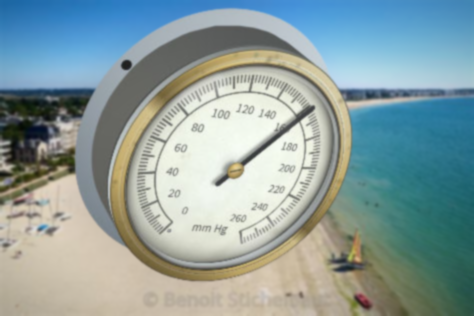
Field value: {"value": 160, "unit": "mmHg"}
